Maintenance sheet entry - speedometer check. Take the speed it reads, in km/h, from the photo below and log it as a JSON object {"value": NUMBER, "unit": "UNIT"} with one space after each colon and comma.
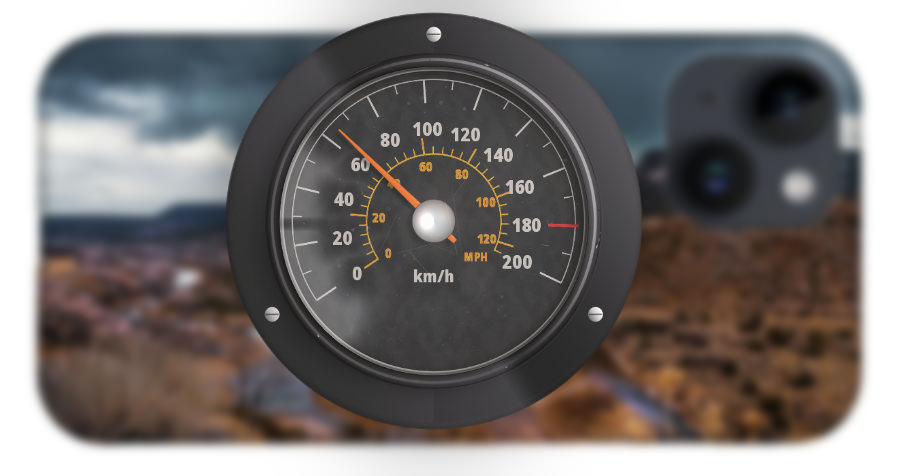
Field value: {"value": 65, "unit": "km/h"}
